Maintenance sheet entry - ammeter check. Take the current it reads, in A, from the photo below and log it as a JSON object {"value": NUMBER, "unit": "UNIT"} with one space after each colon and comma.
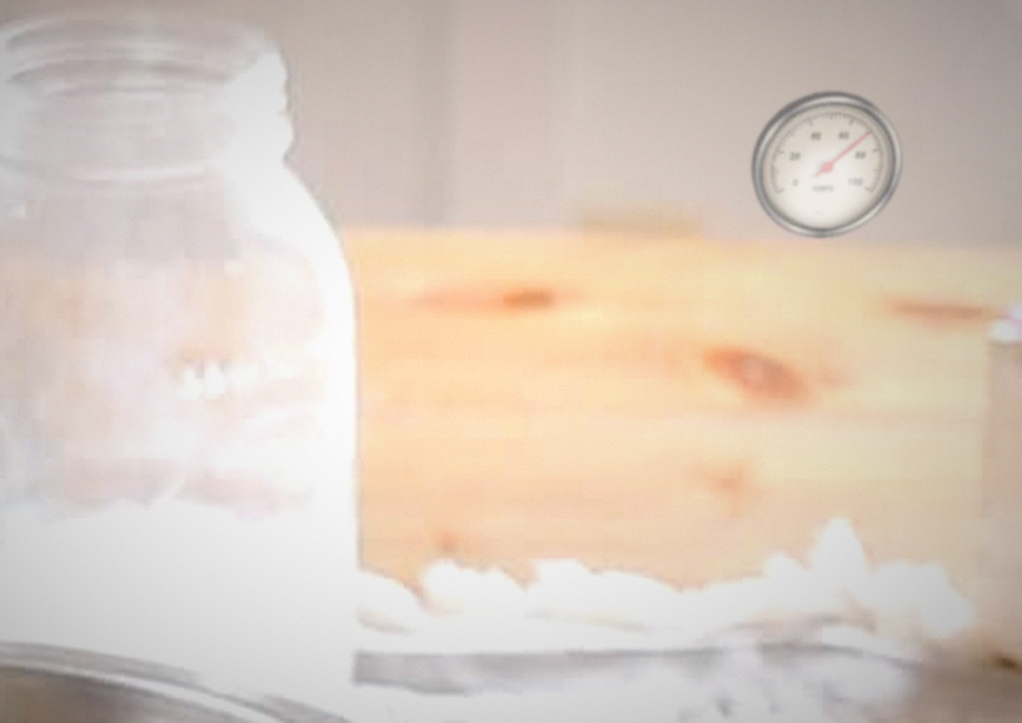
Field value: {"value": 70, "unit": "A"}
